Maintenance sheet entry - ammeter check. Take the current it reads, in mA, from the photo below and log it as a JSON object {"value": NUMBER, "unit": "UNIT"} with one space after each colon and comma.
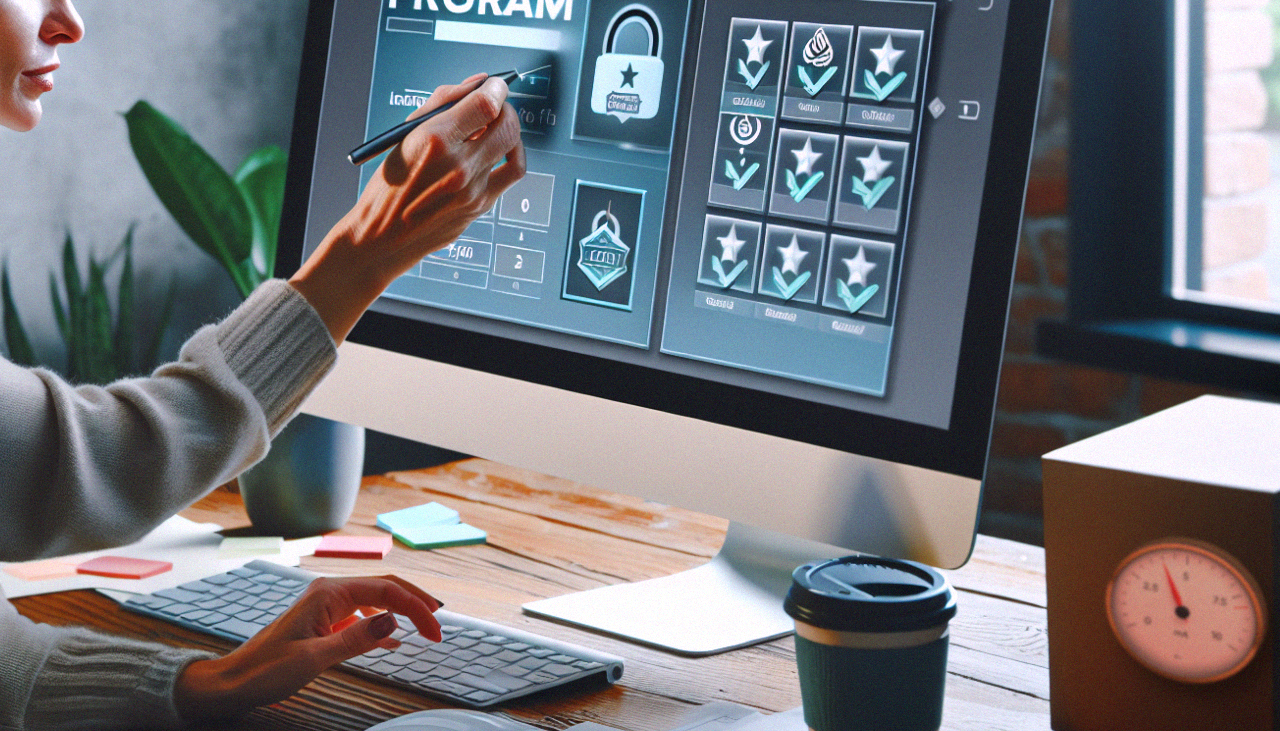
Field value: {"value": 4, "unit": "mA"}
